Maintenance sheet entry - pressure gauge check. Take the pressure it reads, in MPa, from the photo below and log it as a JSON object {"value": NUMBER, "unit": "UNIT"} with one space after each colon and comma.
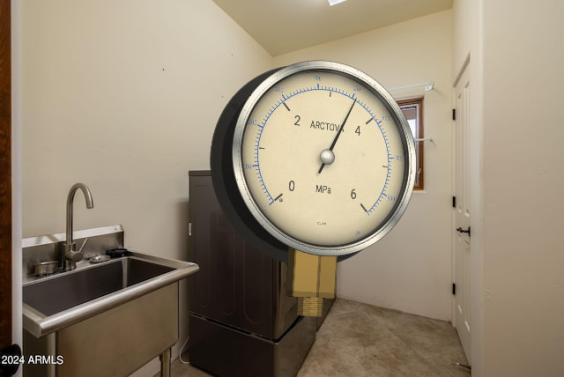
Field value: {"value": 3.5, "unit": "MPa"}
